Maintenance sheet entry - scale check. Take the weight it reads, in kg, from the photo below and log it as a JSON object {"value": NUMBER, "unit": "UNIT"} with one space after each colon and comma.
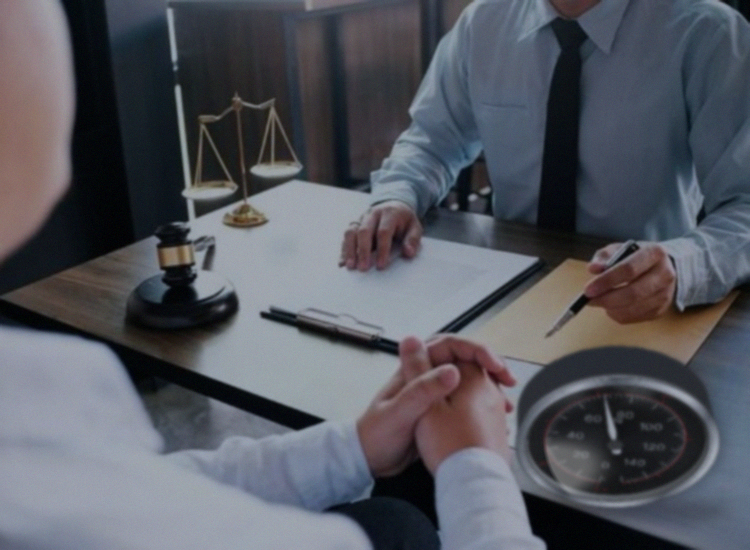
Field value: {"value": 70, "unit": "kg"}
